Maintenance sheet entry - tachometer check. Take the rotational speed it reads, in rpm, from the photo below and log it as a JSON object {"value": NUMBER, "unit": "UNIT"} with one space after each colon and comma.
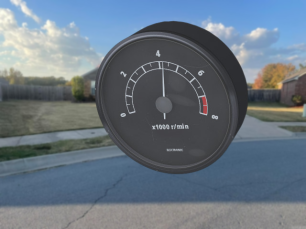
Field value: {"value": 4250, "unit": "rpm"}
